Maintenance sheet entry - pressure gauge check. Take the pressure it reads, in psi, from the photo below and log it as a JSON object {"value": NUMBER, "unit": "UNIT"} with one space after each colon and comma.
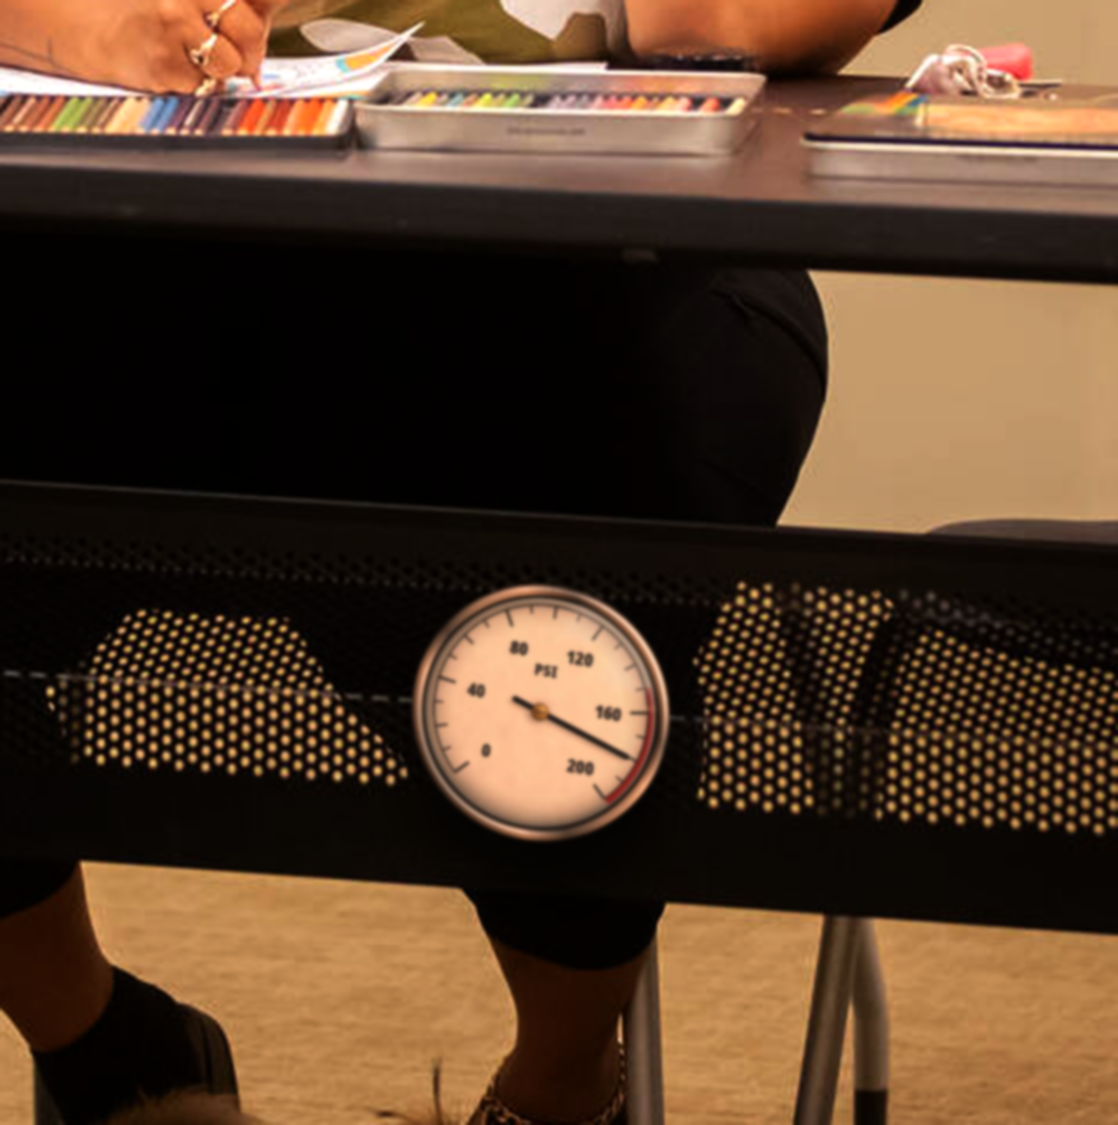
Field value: {"value": 180, "unit": "psi"}
